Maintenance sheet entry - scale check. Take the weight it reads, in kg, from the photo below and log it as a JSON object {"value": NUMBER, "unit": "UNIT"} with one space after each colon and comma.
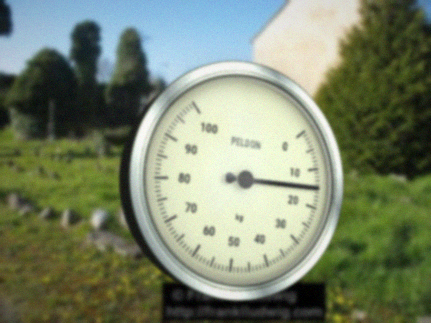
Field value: {"value": 15, "unit": "kg"}
